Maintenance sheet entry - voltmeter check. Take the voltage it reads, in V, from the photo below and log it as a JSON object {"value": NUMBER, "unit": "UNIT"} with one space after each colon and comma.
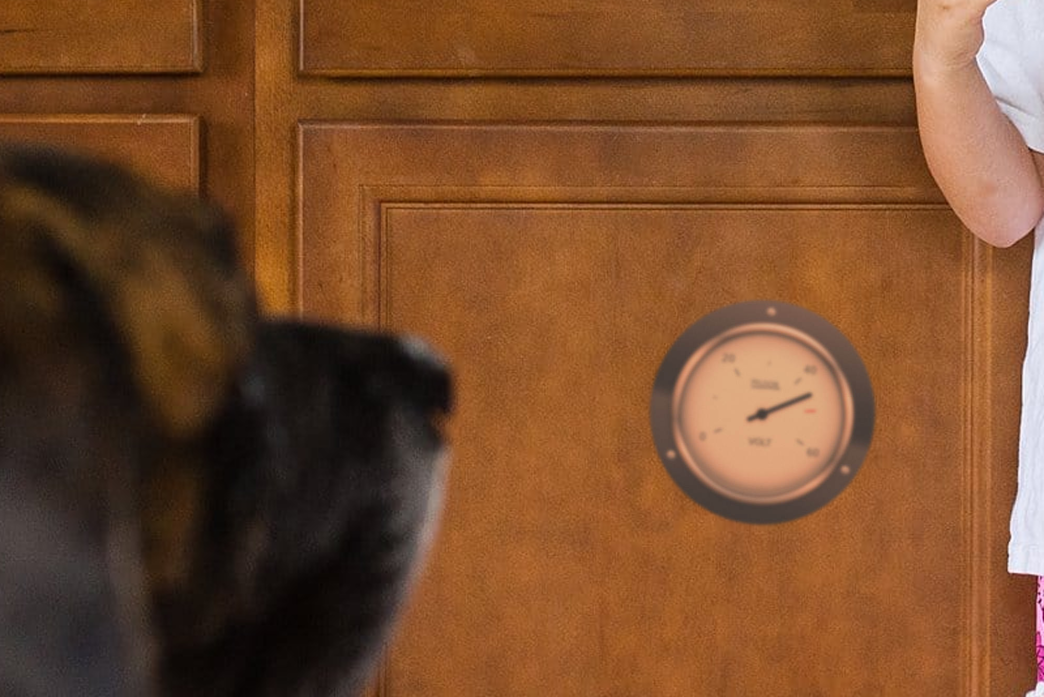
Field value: {"value": 45, "unit": "V"}
